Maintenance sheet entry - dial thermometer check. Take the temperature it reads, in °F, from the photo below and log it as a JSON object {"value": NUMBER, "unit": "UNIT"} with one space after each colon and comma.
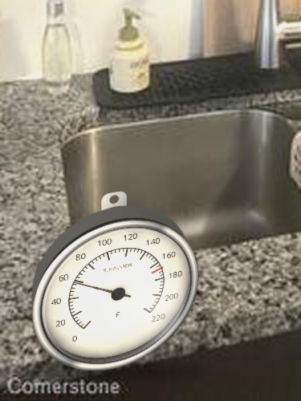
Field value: {"value": 60, "unit": "°F"}
